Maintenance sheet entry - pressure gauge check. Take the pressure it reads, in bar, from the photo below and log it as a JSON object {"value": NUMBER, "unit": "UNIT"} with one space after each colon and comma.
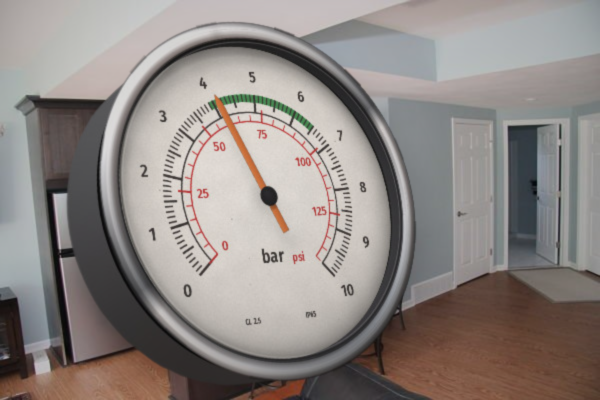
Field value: {"value": 4, "unit": "bar"}
